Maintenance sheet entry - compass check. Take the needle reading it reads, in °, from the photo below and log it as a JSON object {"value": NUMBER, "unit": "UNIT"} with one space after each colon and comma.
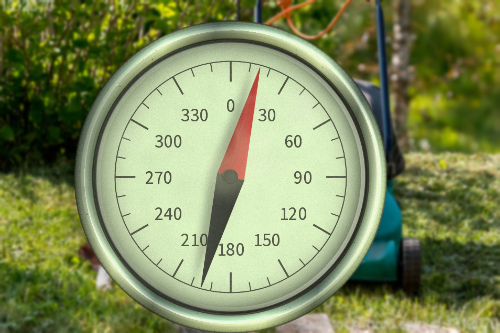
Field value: {"value": 15, "unit": "°"}
